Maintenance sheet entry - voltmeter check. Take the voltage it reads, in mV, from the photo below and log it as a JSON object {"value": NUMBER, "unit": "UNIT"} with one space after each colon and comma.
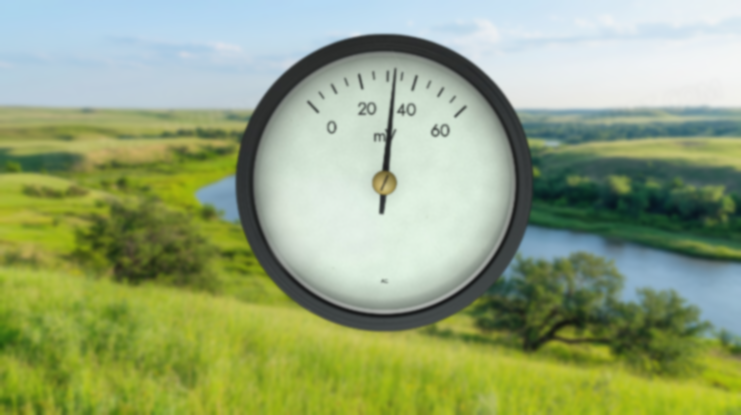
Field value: {"value": 32.5, "unit": "mV"}
